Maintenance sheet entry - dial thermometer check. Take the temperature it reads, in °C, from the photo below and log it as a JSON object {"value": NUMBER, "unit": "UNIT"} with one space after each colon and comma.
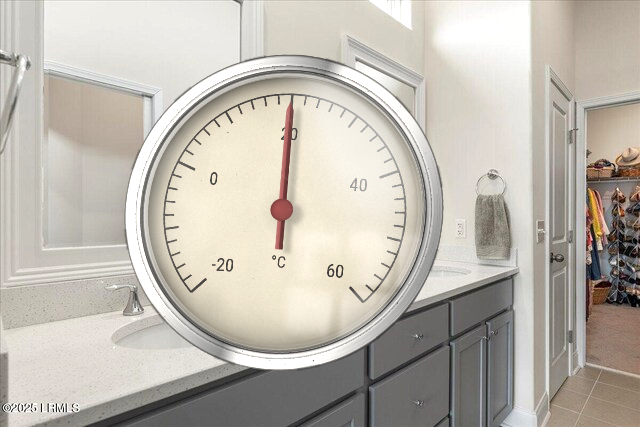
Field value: {"value": 20, "unit": "°C"}
